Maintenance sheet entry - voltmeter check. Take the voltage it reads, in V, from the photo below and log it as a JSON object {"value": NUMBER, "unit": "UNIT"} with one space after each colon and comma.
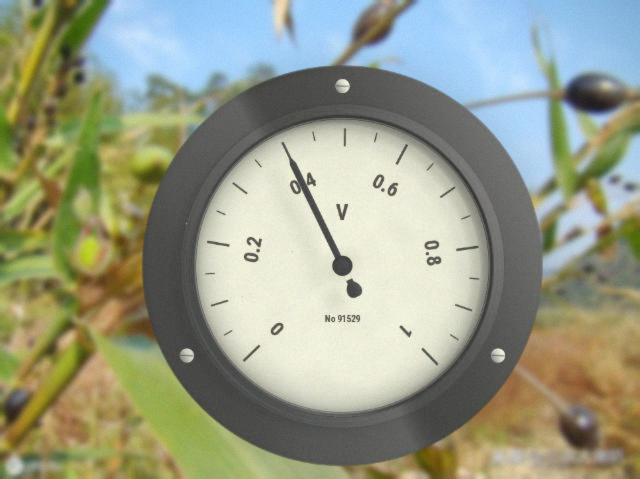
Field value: {"value": 0.4, "unit": "V"}
